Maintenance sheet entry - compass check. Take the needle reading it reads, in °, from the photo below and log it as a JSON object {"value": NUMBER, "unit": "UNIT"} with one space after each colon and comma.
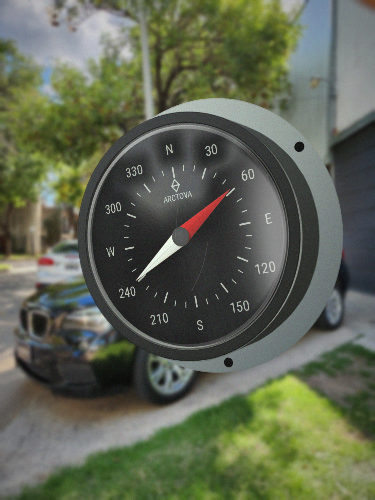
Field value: {"value": 60, "unit": "°"}
